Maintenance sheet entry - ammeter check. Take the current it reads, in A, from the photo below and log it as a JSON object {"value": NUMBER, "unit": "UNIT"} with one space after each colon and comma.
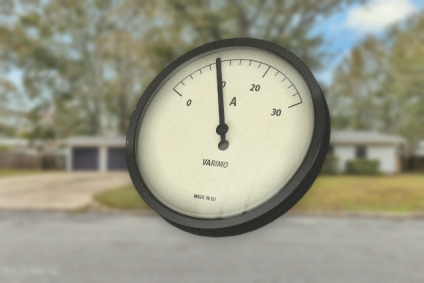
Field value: {"value": 10, "unit": "A"}
